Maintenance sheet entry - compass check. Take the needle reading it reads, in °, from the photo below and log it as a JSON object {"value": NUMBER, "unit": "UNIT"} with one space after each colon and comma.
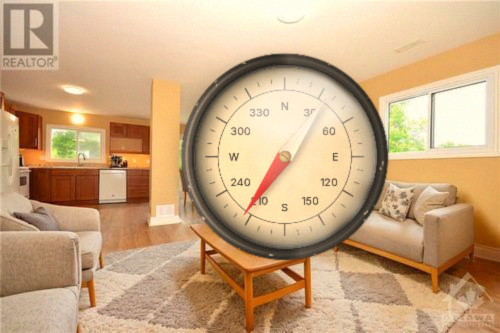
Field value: {"value": 215, "unit": "°"}
